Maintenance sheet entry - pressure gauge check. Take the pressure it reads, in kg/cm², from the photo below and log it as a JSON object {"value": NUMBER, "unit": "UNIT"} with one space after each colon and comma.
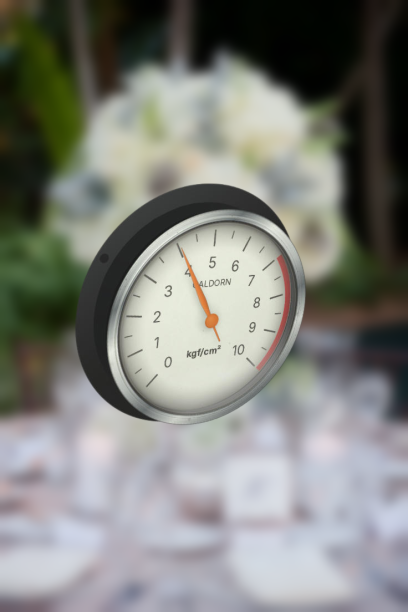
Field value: {"value": 4, "unit": "kg/cm²"}
